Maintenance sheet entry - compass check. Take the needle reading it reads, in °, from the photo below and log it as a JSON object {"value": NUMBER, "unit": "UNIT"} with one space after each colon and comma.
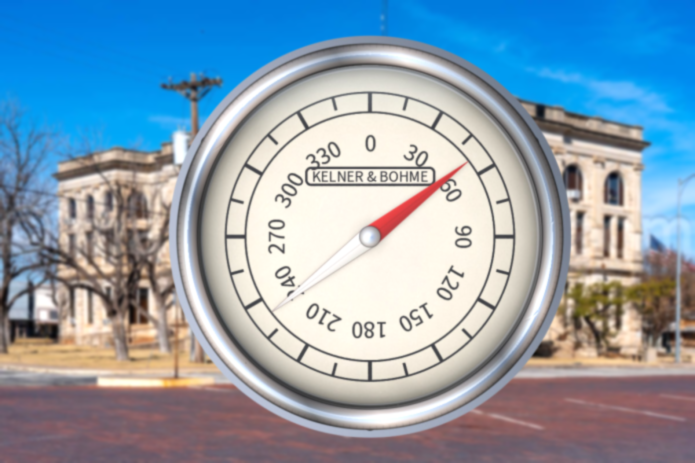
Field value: {"value": 52.5, "unit": "°"}
